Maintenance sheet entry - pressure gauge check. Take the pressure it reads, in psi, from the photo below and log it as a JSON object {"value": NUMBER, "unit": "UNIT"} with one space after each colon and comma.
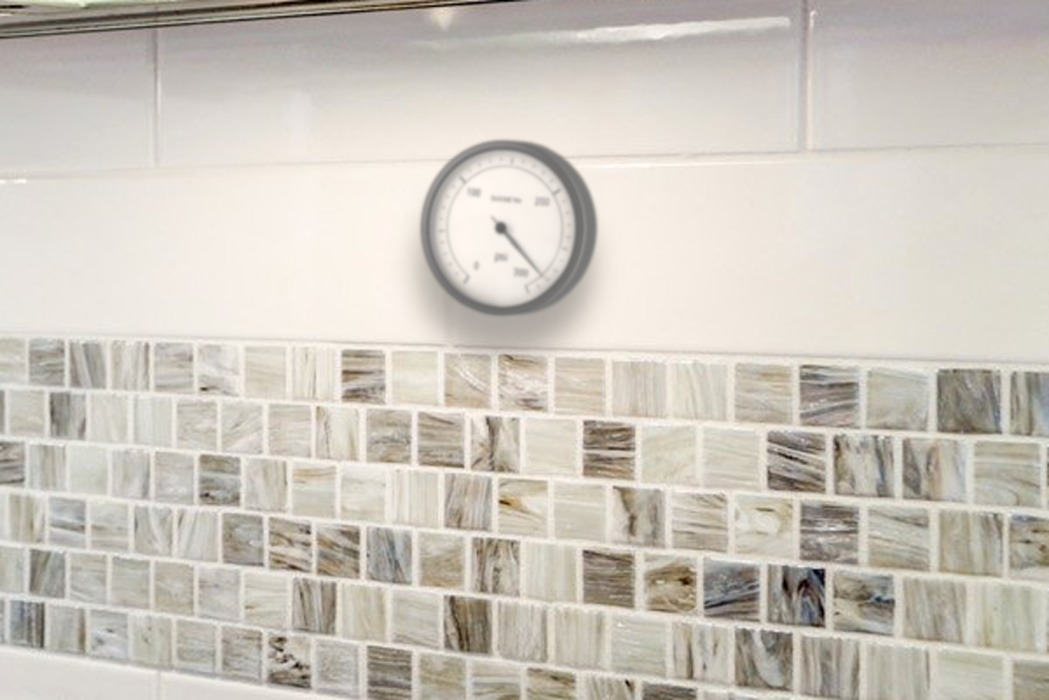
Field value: {"value": 280, "unit": "psi"}
